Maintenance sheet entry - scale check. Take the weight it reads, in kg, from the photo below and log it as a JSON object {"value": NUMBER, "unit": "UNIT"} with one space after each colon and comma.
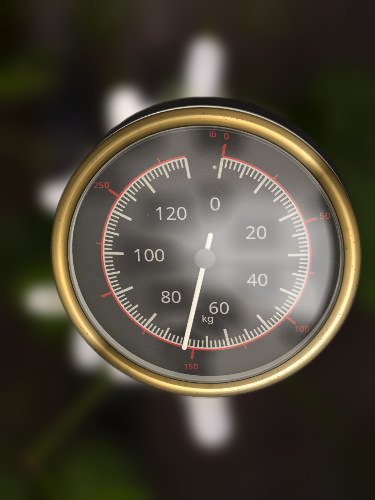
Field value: {"value": 70, "unit": "kg"}
